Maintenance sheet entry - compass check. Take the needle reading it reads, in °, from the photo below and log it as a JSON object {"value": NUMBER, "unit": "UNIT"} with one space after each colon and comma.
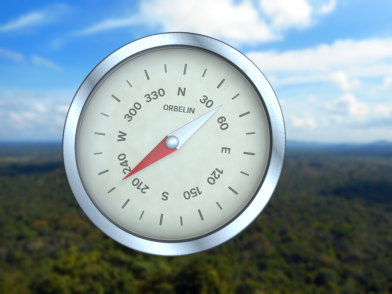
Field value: {"value": 225, "unit": "°"}
